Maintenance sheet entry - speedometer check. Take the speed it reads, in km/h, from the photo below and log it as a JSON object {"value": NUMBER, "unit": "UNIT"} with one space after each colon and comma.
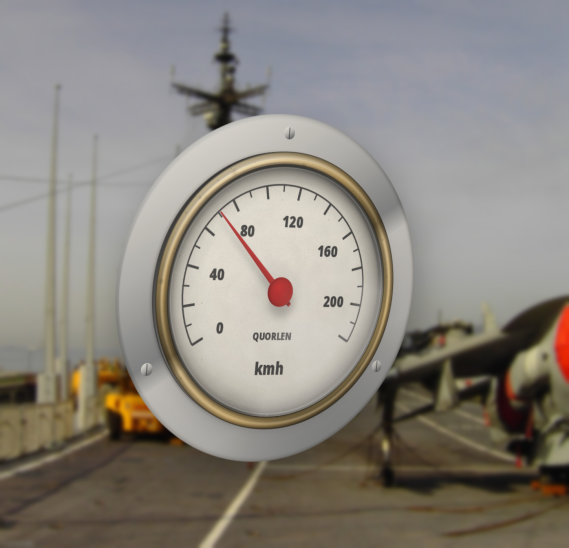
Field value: {"value": 70, "unit": "km/h"}
